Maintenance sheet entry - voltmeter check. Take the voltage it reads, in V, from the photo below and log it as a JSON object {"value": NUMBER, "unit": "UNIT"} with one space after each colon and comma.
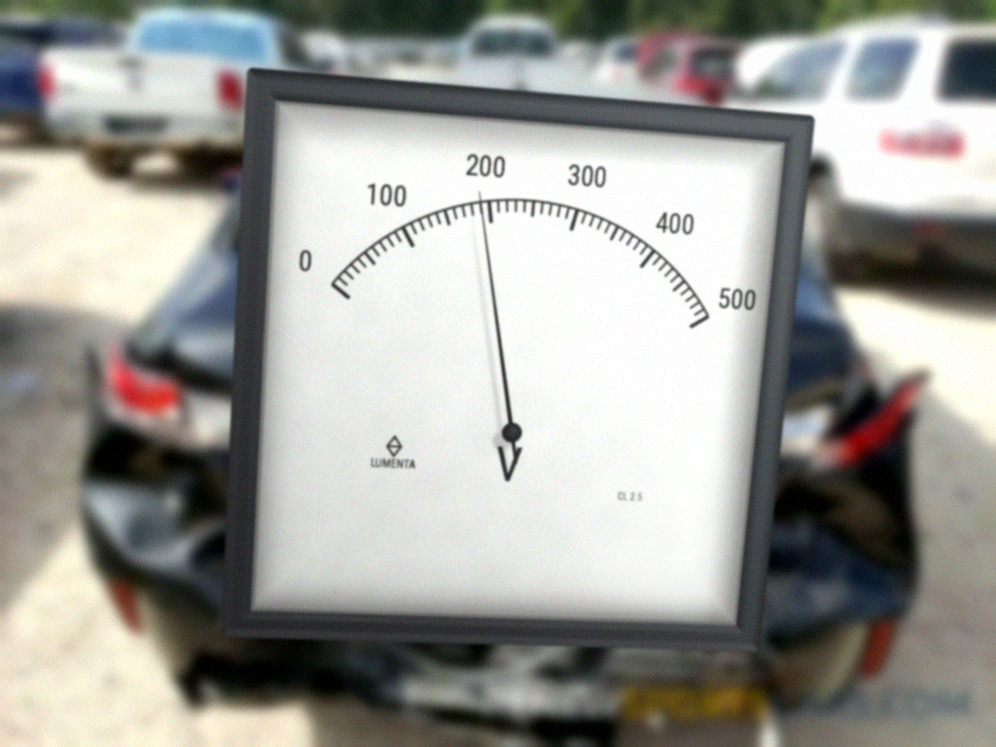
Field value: {"value": 190, "unit": "V"}
